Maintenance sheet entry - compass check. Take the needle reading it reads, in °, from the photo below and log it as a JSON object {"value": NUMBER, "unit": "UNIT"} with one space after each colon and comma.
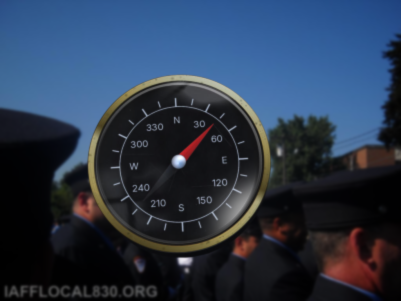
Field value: {"value": 45, "unit": "°"}
